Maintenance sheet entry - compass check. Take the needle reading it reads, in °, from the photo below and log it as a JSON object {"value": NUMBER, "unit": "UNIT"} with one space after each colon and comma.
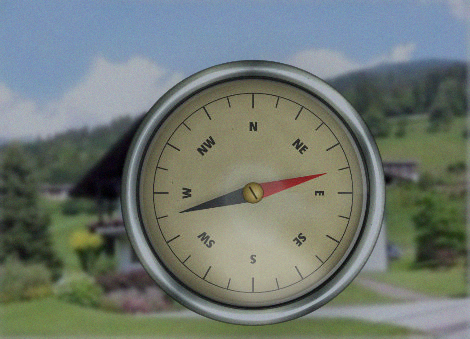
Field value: {"value": 75, "unit": "°"}
